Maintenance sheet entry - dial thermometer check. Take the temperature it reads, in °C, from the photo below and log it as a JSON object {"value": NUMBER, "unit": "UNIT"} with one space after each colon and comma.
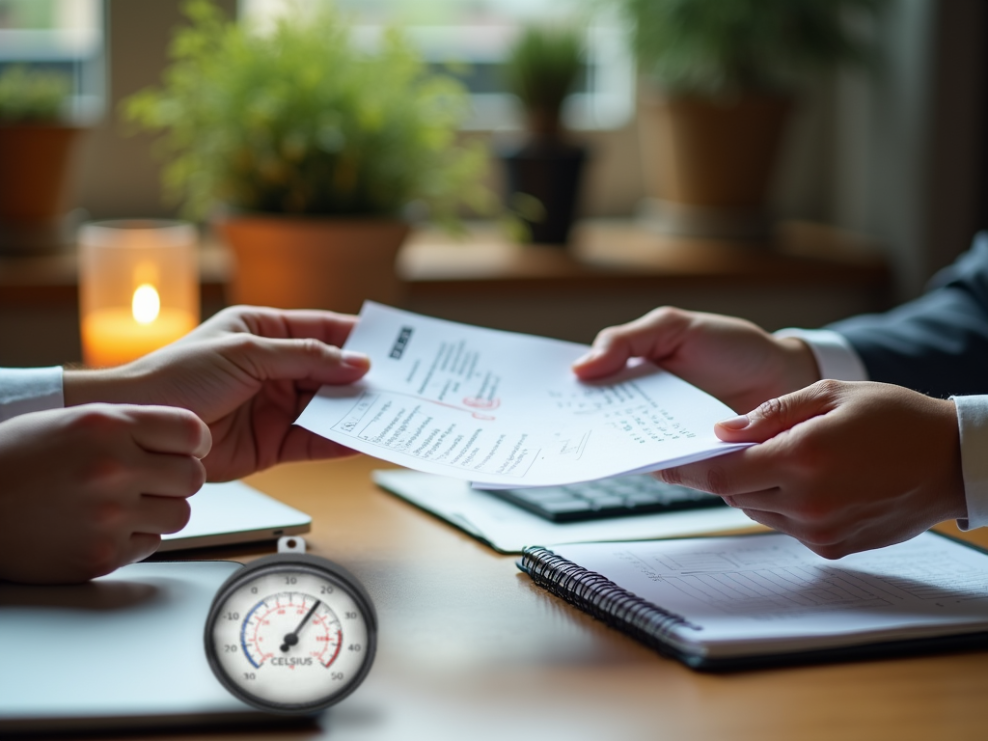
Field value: {"value": 20, "unit": "°C"}
